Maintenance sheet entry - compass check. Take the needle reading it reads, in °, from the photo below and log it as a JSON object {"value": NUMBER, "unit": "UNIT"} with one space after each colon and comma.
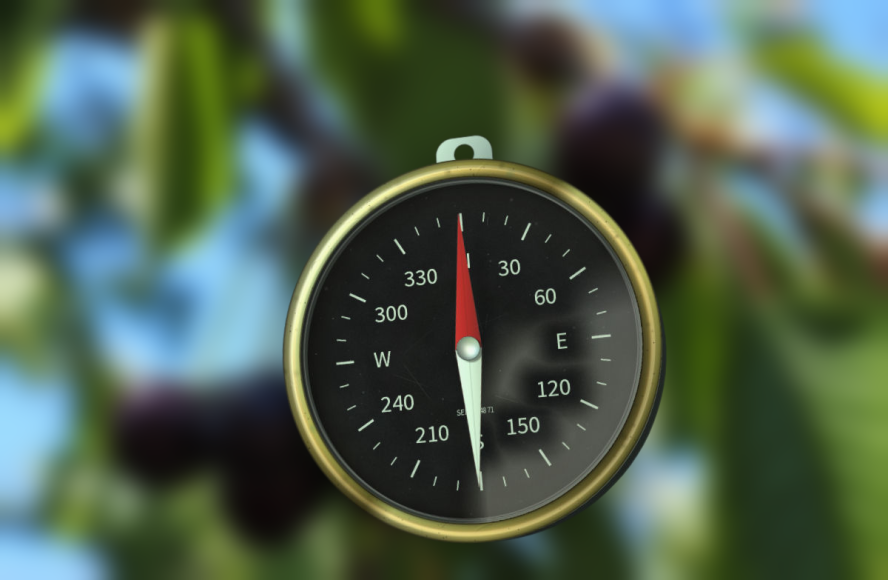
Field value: {"value": 0, "unit": "°"}
